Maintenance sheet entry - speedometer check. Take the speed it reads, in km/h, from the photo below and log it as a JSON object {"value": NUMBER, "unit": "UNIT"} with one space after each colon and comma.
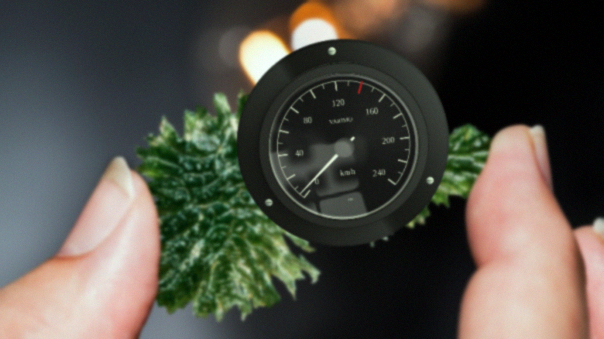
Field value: {"value": 5, "unit": "km/h"}
